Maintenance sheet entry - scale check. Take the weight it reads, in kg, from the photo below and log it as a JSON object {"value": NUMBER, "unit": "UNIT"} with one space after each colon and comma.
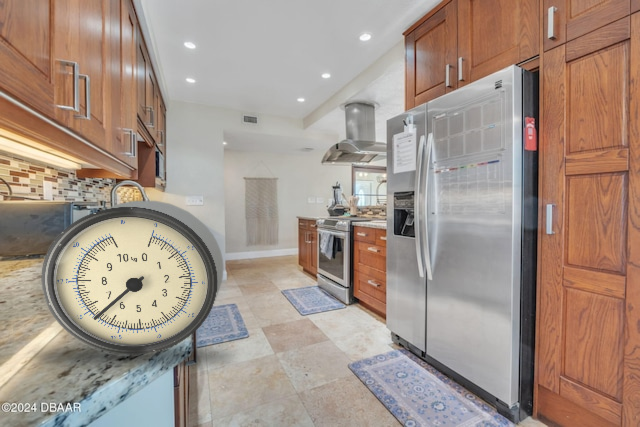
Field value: {"value": 6.5, "unit": "kg"}
